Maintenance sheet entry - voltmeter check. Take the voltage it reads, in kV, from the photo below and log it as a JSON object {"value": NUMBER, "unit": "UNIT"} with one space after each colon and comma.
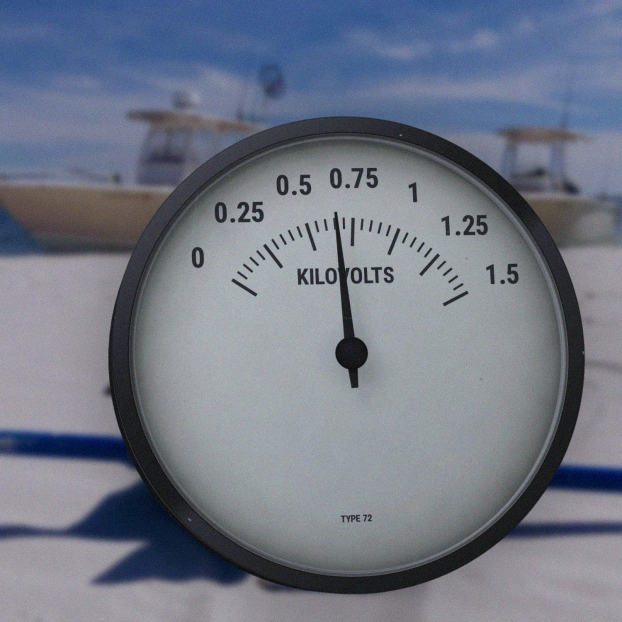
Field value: {"value": 0.65, "unit": "kV"}
